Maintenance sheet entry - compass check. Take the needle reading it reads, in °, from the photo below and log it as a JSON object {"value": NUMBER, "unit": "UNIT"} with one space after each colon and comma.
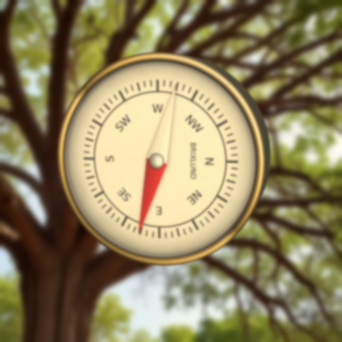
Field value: {"value": 105, "unit": "°"}
